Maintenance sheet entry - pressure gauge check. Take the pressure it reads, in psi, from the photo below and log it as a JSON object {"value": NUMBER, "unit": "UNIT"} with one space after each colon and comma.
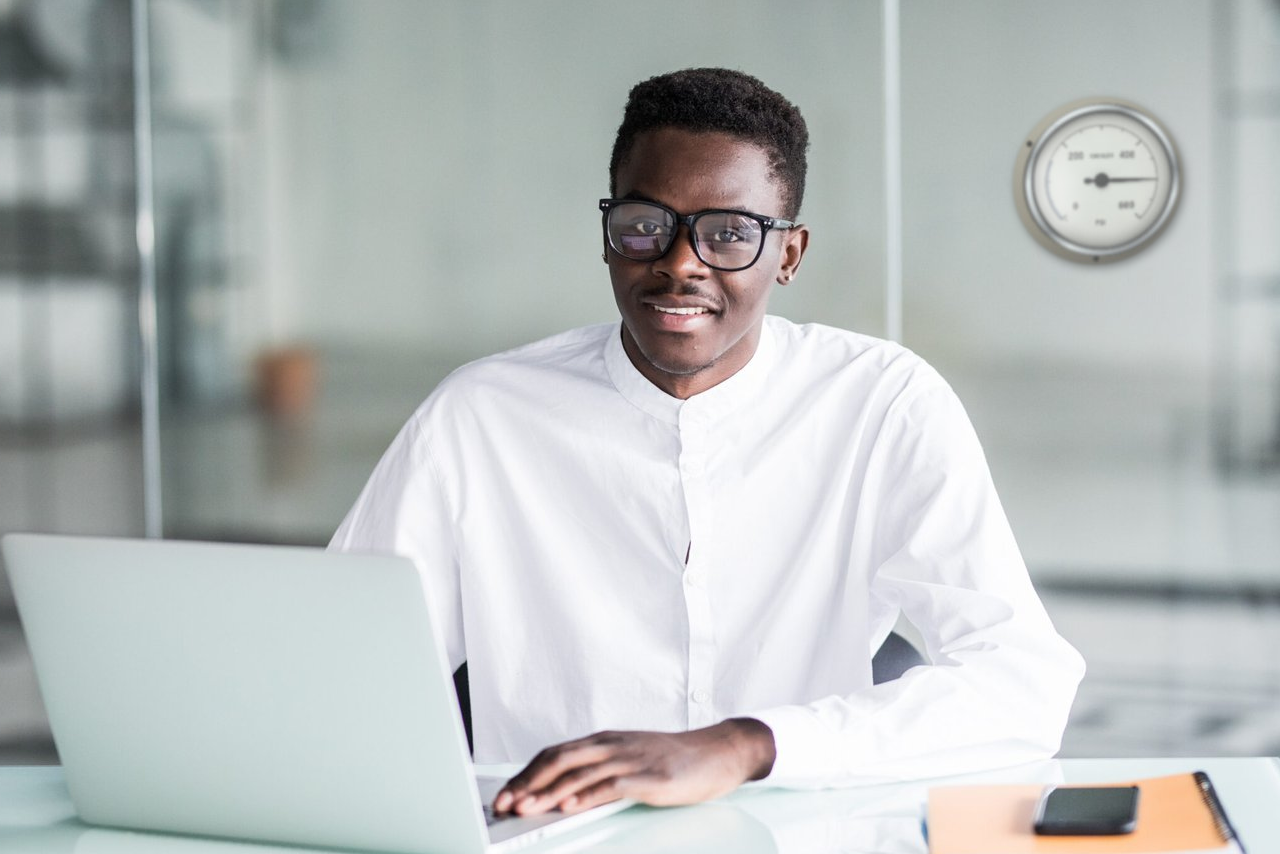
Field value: {"value": 500, "unit": "psi"}
